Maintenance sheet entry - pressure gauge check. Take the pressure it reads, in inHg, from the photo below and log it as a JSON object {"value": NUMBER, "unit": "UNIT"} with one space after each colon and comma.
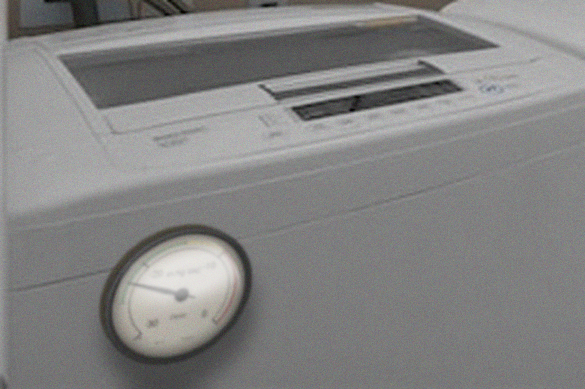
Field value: {"value": -22.5, "unit": "inHg"}
